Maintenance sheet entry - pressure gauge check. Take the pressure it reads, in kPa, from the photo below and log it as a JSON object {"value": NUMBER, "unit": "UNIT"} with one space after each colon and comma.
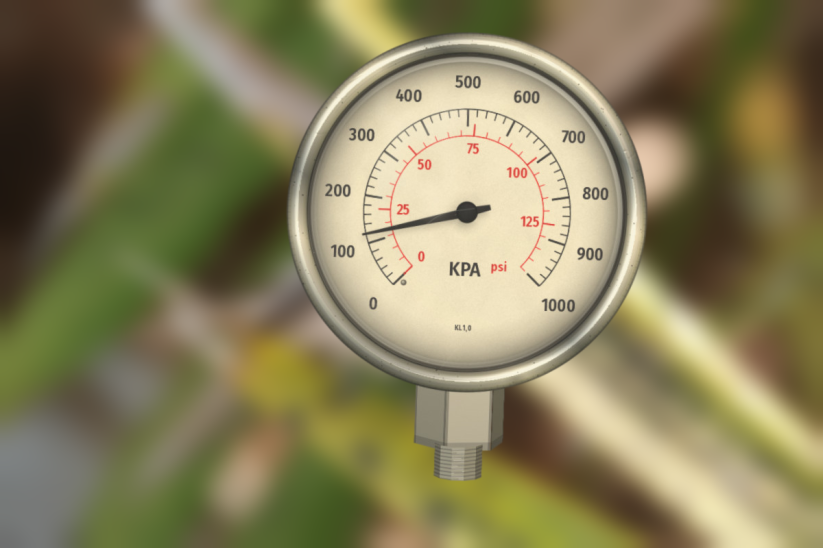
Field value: {"value": 120, "unit": "kPa"}
